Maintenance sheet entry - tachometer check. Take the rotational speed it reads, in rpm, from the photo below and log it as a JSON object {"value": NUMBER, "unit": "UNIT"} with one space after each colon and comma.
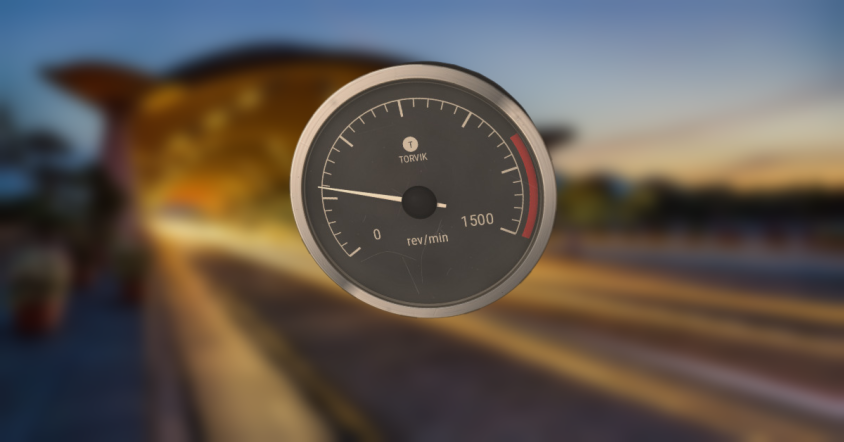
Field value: {"value": 300, "unit": "rpm"}
